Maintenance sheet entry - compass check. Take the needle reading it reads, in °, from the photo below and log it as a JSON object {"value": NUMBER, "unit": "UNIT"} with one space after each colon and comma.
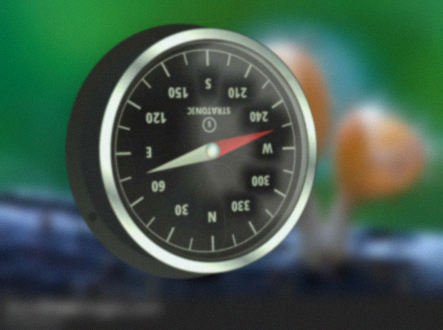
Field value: {"value": 255, "unit": "°"}
